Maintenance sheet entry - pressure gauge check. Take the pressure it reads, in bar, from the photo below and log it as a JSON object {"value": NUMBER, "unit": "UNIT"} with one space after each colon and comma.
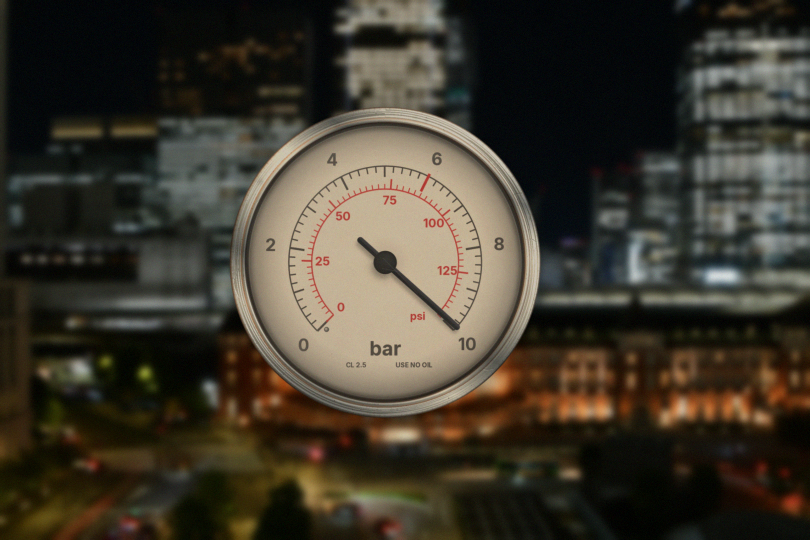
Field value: {"value": 9.9, "unit": "bar"}
